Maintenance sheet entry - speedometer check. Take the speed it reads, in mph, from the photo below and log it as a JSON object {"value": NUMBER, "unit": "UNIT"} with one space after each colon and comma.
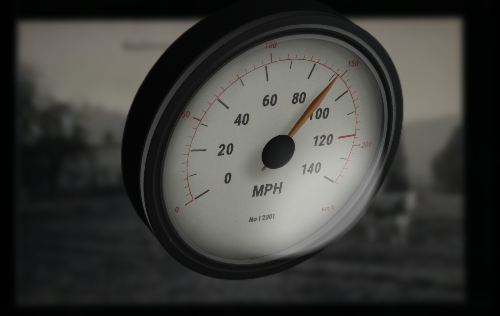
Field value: {"value": 90, "unit": "mph"}
